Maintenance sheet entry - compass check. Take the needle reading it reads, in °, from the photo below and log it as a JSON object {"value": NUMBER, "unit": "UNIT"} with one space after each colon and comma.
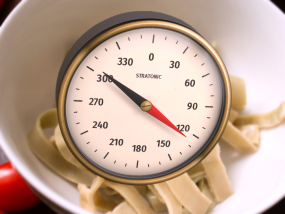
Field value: {"value": 125, "unit": "°"}
